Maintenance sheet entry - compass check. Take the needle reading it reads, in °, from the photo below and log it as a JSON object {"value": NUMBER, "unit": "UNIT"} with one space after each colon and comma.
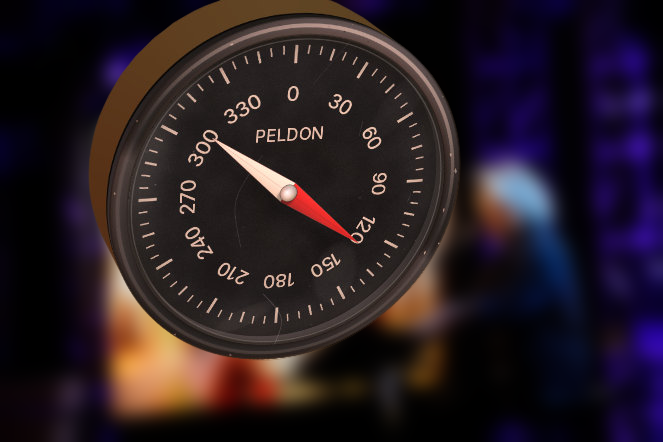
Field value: {"value": 127.5, "unit": "°"}
